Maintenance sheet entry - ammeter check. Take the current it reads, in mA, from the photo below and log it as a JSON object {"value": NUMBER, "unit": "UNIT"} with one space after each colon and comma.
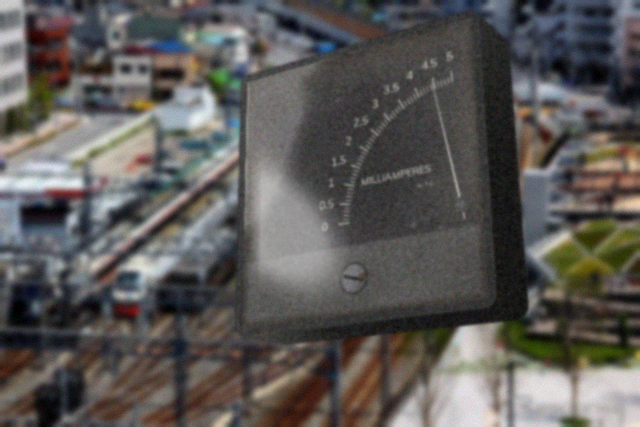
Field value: {"value": 4.5, "unit": "mA"}
